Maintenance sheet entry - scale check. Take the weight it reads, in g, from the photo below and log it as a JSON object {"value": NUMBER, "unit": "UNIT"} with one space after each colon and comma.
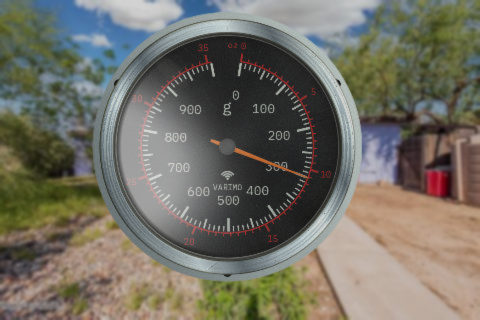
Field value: {"value": 300, "unit": "g"}
